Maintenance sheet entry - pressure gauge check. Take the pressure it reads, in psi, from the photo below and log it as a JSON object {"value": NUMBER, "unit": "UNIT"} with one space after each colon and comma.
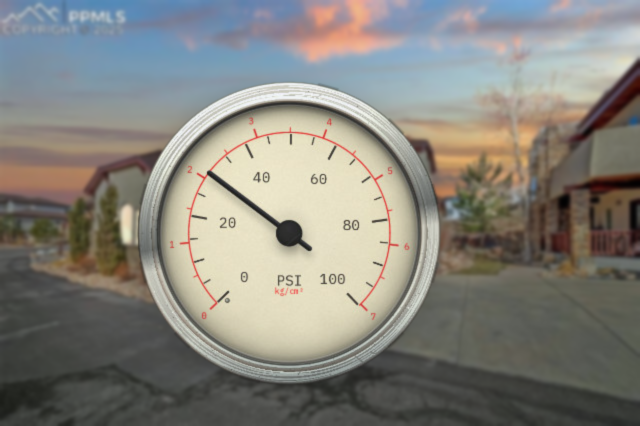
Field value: {"value": 30, "unit": "psi"}
